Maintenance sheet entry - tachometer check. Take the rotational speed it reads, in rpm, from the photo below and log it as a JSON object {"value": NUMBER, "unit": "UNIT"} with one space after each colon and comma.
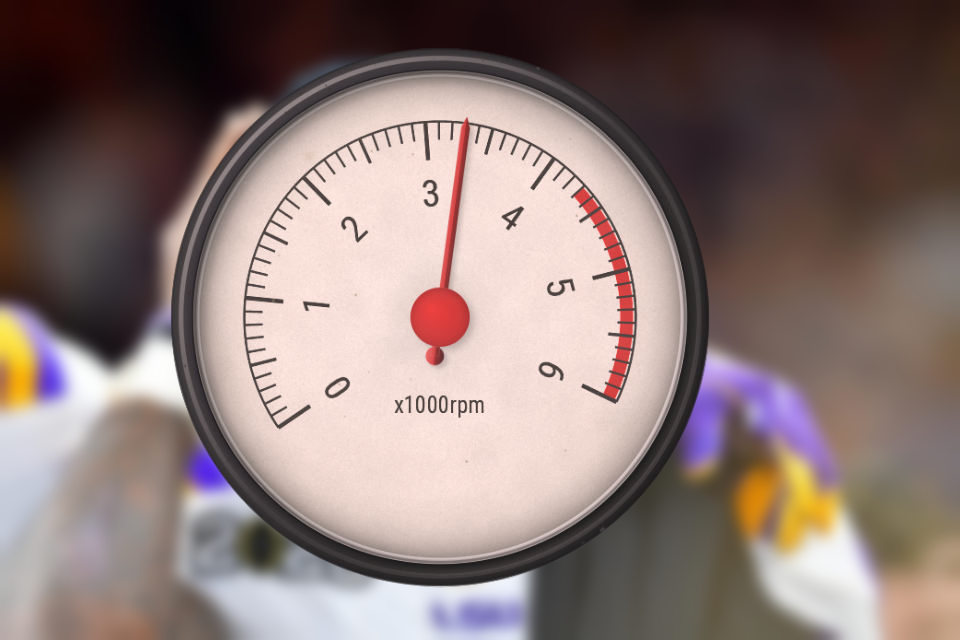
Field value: {"value": 3300, "unit": "rpm"}
